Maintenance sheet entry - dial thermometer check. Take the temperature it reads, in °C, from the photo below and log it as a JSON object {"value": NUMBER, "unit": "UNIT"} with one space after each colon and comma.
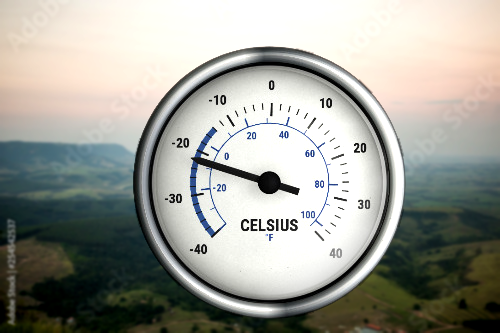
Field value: {"value": -22, "unit": "°C"}
